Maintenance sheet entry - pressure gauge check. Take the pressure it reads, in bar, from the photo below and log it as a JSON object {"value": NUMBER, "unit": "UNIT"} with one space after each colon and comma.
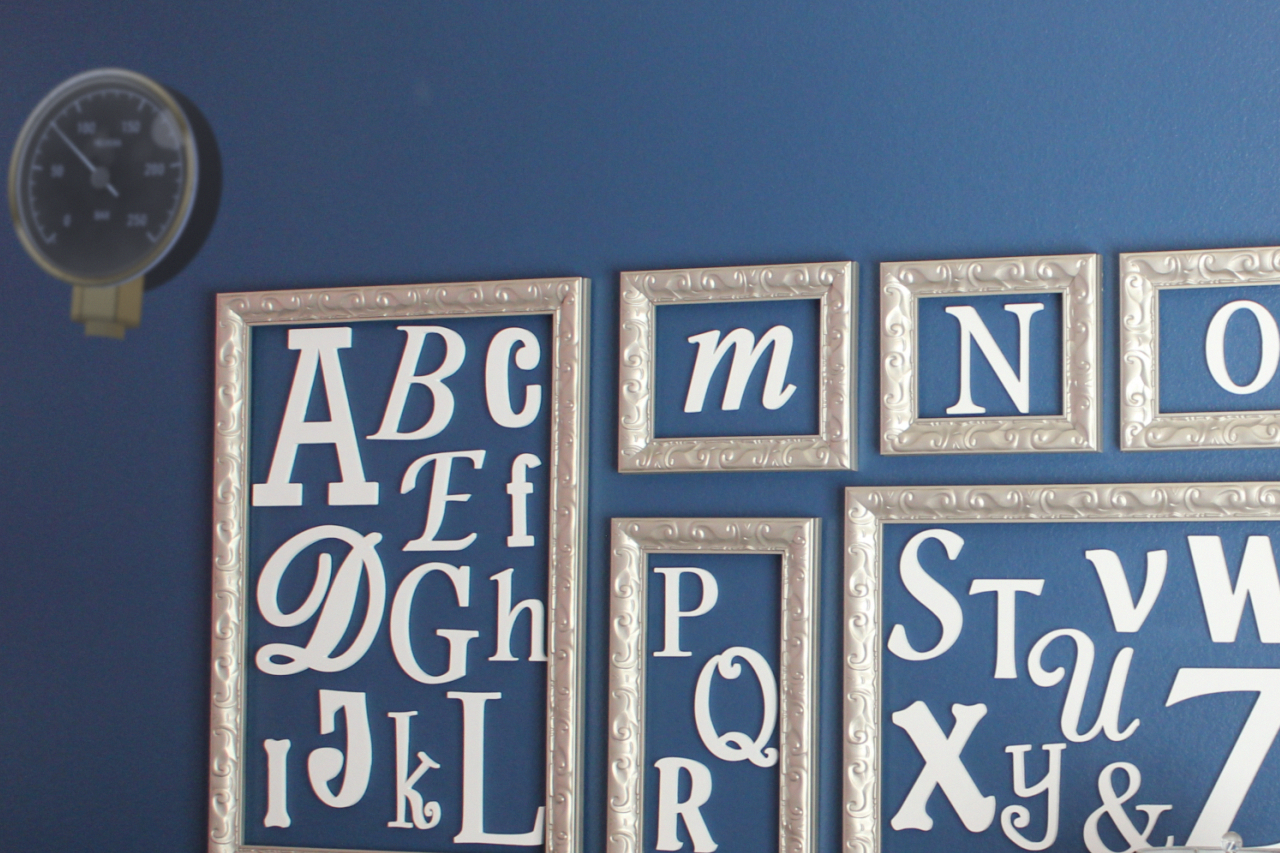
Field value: {"value": 80, "unit": "bar"}
